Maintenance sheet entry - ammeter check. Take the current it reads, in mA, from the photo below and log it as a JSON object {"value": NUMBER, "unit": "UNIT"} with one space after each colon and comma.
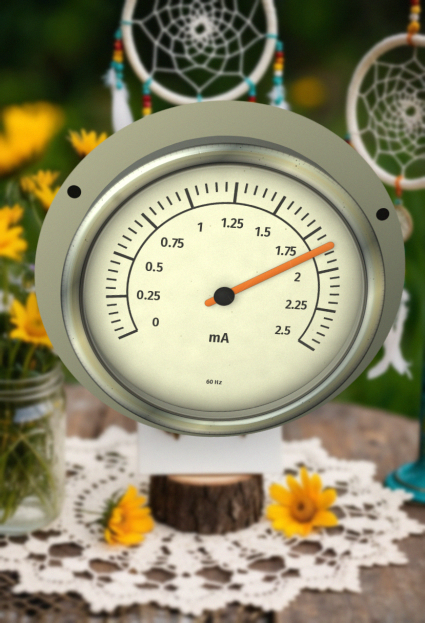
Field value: {"value": 1.85, "unit": "mA"}
